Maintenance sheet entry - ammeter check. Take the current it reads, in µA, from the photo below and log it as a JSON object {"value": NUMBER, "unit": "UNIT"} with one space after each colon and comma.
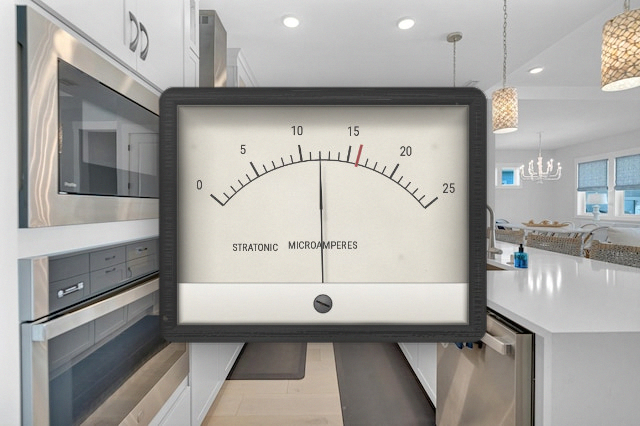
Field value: {"value": 12, "unit": "µA"}
